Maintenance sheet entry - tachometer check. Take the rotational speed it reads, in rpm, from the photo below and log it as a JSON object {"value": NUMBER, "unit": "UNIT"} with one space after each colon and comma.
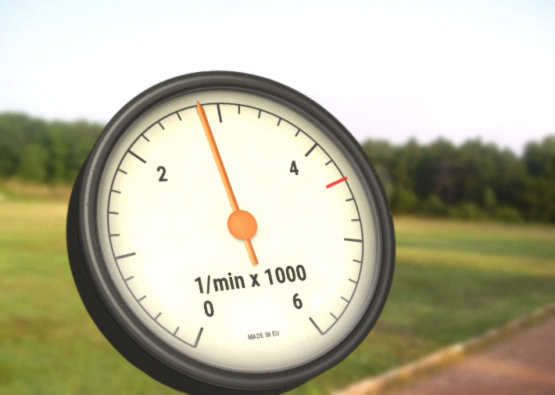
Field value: {"value": 2800, "unit": "rpm"}
